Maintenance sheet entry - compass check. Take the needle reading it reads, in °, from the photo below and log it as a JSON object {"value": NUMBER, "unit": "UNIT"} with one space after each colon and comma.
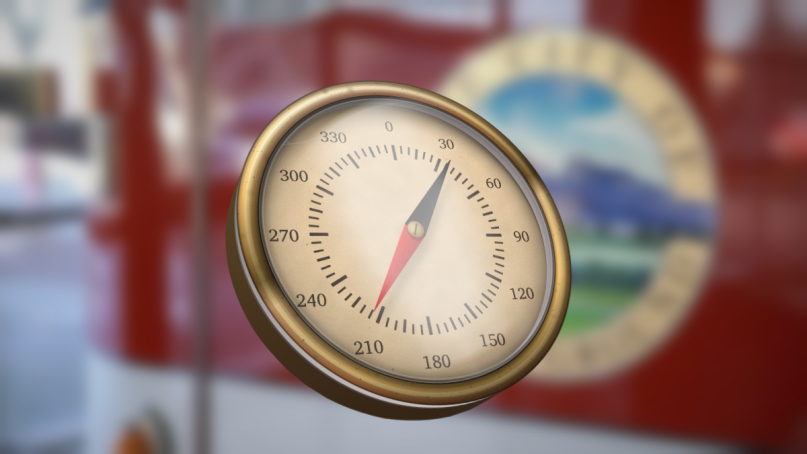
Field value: {"value": 215, "unit": "°"}
